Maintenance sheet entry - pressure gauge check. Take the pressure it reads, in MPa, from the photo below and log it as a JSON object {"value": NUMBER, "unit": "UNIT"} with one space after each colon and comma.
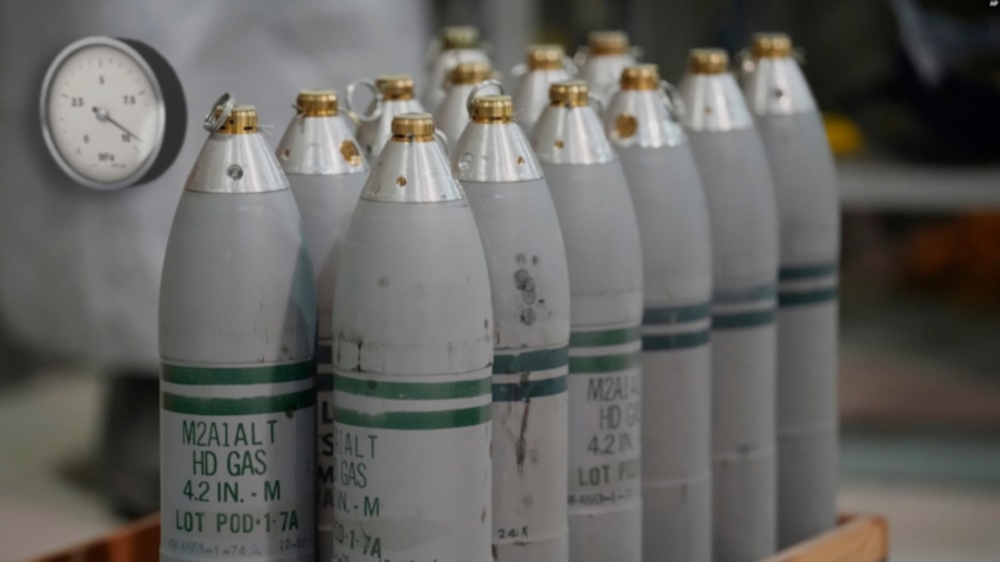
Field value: {"value": 9.5, "unit": "MPa"}
